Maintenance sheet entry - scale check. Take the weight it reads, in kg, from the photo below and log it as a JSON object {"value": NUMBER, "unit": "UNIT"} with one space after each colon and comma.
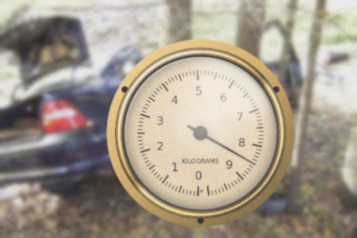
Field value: {"value": 8.5, "unit": "kg"}
